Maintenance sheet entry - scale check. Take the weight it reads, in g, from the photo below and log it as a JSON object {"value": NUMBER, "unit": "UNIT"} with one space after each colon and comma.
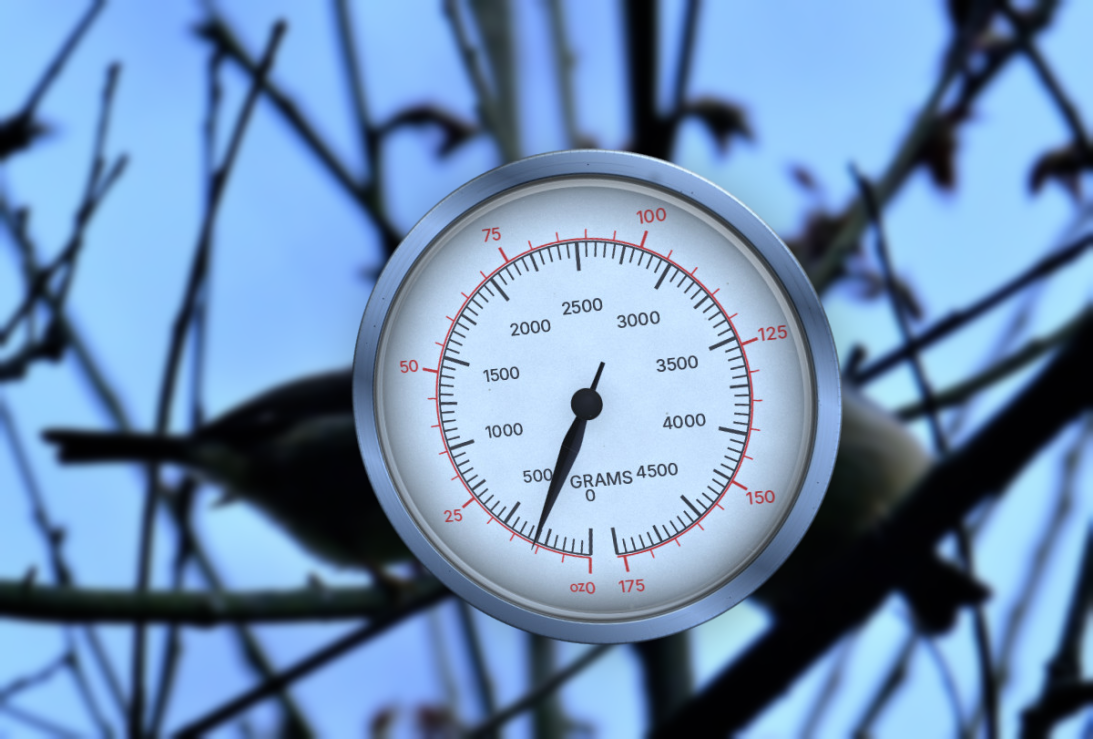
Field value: {"value": 300, "unit": "g"}
